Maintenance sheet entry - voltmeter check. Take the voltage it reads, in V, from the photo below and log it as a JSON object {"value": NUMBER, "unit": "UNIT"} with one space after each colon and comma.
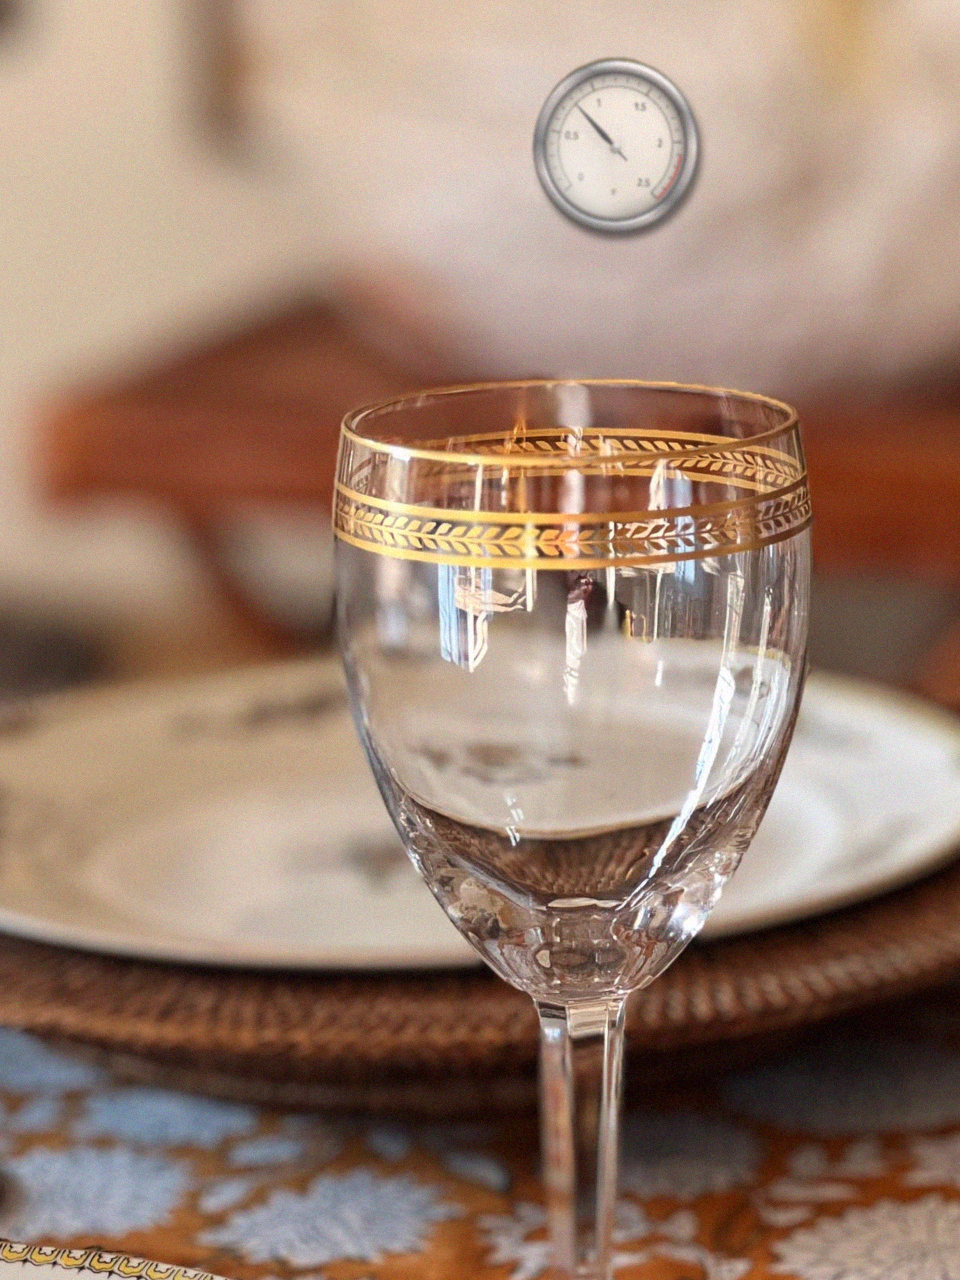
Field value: {"value": 0.8, "unit": "V"}
